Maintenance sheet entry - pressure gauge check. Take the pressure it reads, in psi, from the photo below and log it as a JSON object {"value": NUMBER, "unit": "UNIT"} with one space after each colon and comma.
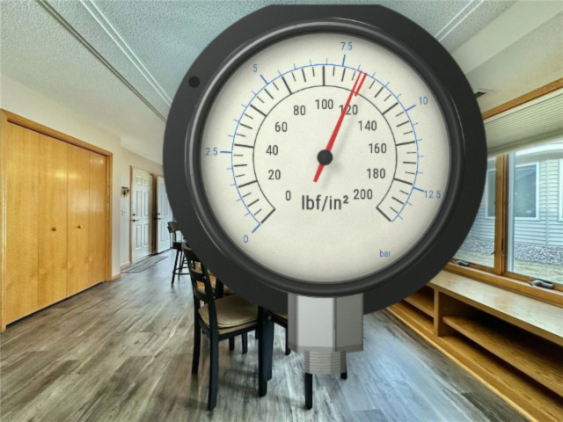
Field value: {"value": 117.5, "unit": "psi"}
